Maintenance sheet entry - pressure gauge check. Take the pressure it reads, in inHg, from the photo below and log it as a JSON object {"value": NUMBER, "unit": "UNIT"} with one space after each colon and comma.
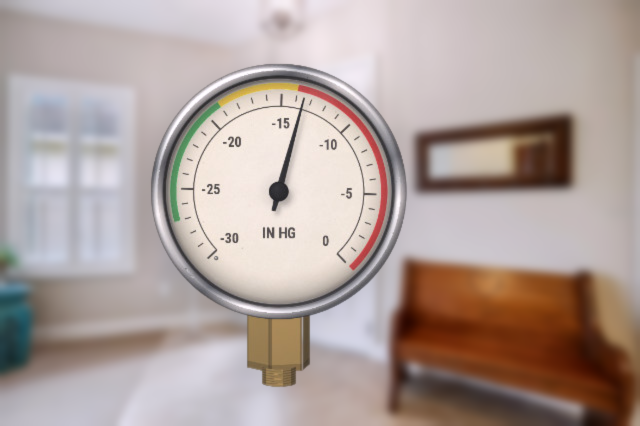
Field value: {"value": -13.5, "unit": "inHg"}
